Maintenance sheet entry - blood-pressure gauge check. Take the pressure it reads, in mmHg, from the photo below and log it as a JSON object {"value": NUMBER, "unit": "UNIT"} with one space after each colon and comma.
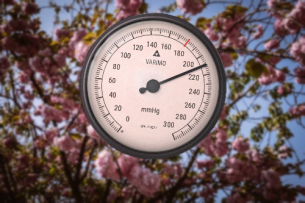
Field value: {"value": 210, "unit": "mmHg"}
